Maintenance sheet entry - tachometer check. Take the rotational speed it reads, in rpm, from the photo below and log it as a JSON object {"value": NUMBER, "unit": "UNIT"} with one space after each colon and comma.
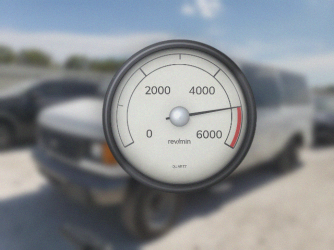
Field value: {"value": 5000, "unit": "rpm"}
